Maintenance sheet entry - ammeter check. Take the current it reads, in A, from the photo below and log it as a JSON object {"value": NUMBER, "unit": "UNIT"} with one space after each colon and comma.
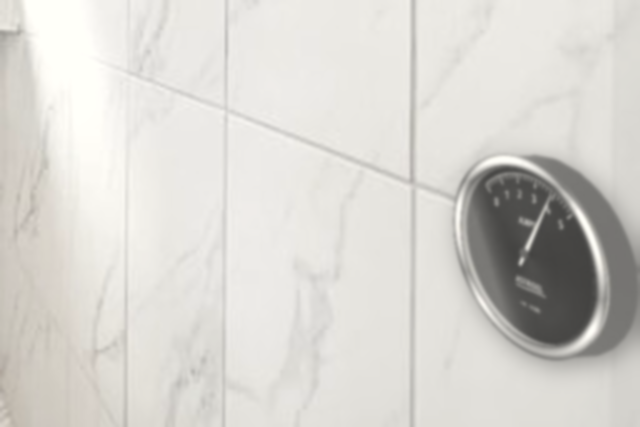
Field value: {"value": 4, "unit": "A"}
